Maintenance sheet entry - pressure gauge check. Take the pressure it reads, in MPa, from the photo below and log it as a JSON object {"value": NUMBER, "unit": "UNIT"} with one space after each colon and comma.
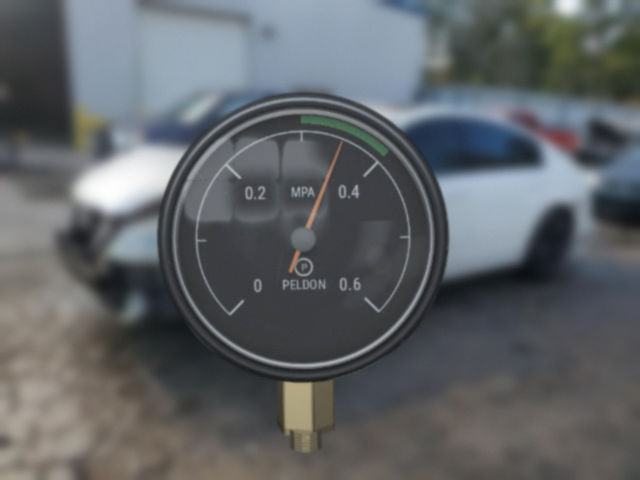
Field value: {"value": 0.35, "unit": "MPa"}
